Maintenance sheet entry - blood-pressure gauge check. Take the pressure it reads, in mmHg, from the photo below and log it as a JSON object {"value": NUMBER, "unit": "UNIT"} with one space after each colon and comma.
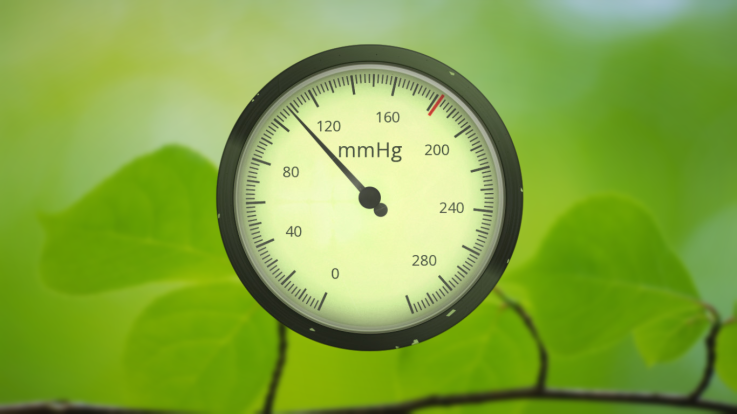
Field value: {"value": 108, "unit": "mmHg"}
